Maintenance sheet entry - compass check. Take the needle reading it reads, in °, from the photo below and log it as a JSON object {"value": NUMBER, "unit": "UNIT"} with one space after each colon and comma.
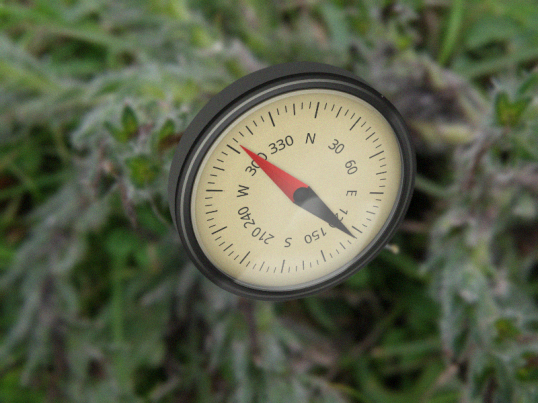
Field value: {"value": 305, "unit": "°"}
